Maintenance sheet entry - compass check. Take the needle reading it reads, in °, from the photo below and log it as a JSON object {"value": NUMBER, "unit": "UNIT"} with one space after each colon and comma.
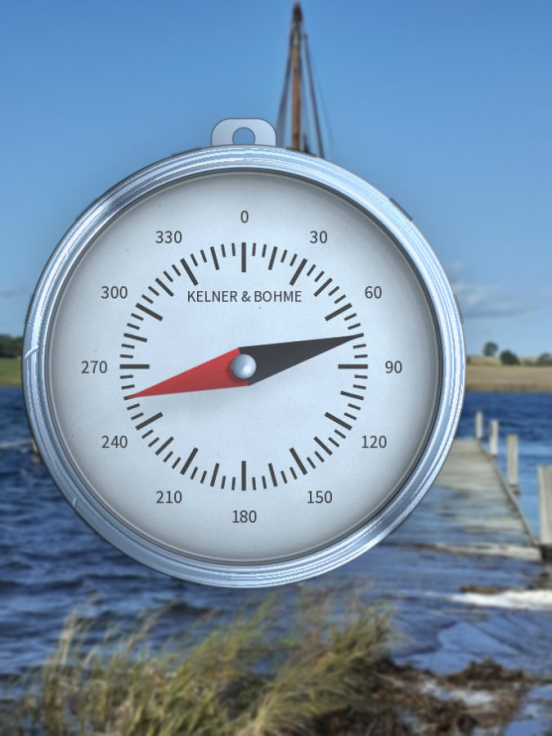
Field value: {"value": 255, "unit": "°"}
